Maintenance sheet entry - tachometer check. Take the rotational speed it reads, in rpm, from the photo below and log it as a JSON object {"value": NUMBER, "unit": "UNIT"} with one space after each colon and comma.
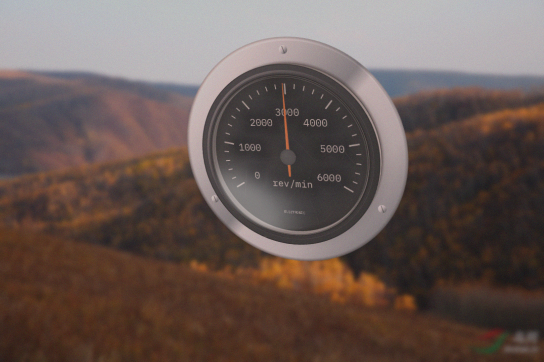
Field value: {"value": 3000, "unit": "rpm"}
